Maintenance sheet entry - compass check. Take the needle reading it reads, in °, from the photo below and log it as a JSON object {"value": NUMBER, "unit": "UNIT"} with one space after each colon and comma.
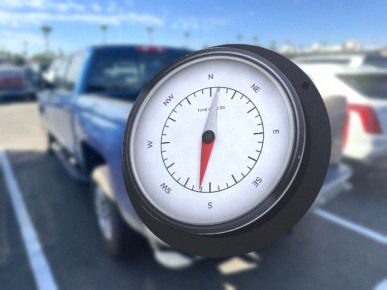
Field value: {"value": 190, "unit": "°"}
